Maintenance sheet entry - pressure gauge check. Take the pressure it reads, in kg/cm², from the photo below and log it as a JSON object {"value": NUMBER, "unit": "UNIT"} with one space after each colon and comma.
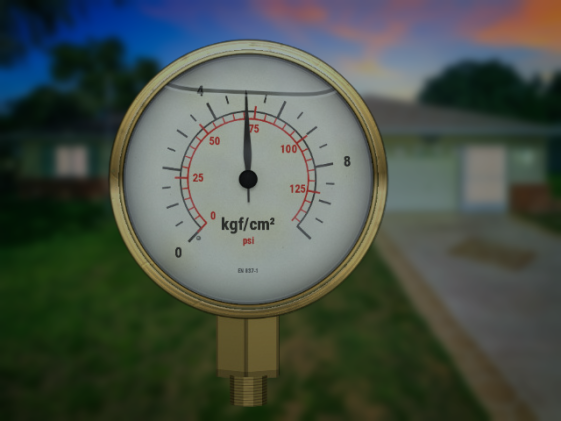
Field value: {"value": 5, "unit": "kg/cm²"}
